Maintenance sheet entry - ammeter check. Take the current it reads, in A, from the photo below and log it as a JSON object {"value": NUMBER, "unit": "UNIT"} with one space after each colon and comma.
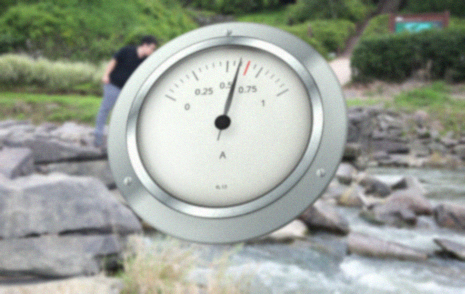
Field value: {"value": 0.6, "unit": "A"}
